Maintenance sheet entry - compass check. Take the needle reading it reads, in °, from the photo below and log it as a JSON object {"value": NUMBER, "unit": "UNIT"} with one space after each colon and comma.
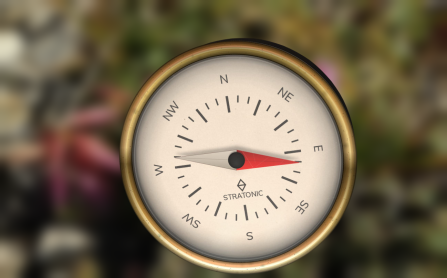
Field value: {"value": 100, "unit": "°"}
